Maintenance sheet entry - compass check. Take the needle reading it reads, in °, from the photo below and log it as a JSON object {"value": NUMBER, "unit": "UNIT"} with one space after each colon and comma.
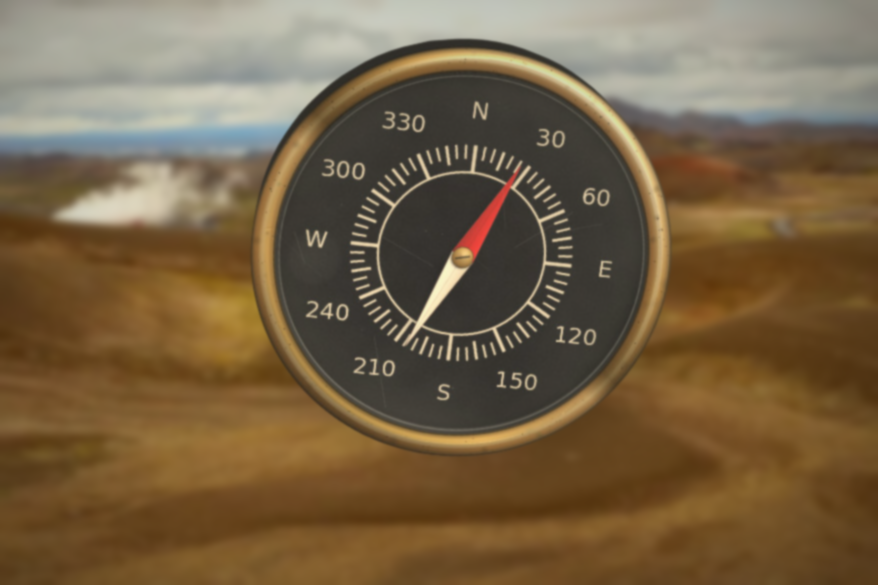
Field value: {"value": 25, "unit": "°"}
